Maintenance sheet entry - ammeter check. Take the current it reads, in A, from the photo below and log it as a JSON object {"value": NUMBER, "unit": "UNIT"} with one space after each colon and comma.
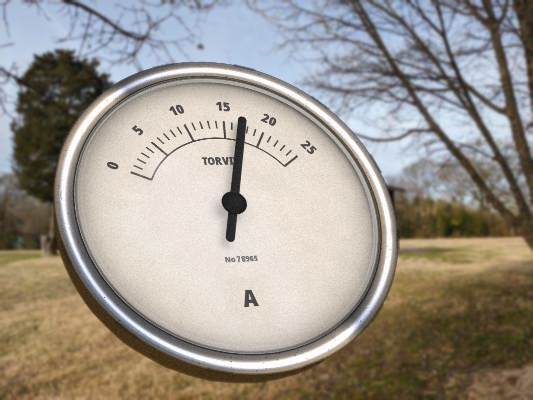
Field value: {"value": 17, "unit": "A"}
